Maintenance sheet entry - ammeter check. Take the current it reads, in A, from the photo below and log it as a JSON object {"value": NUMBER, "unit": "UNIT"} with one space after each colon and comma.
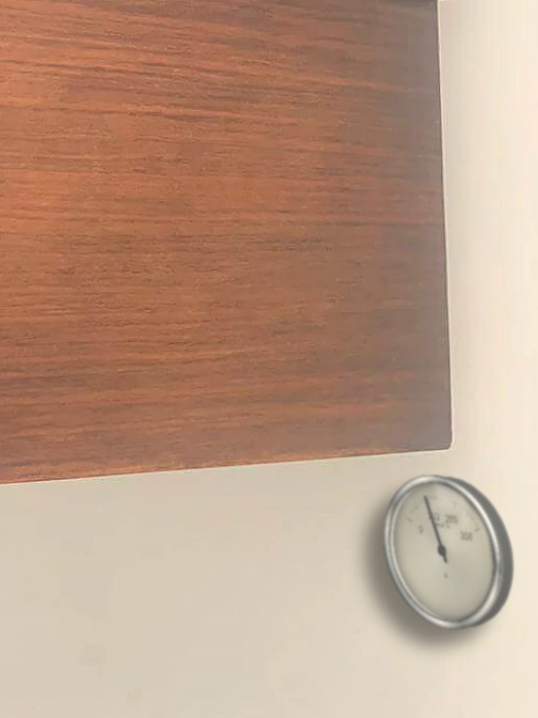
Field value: {"value": 100, "unit": "A"}
